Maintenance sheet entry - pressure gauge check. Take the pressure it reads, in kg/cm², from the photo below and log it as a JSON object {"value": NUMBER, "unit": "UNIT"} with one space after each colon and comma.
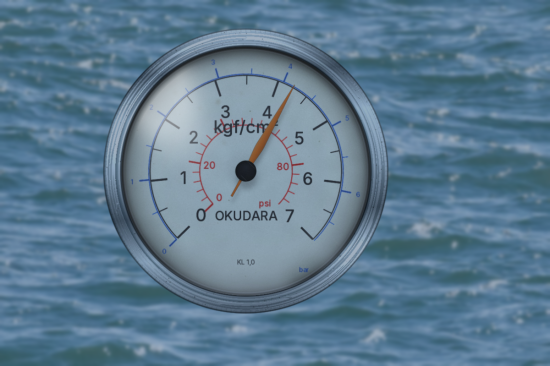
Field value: {"value": 4.25, "unit": "kg/cm²"}
